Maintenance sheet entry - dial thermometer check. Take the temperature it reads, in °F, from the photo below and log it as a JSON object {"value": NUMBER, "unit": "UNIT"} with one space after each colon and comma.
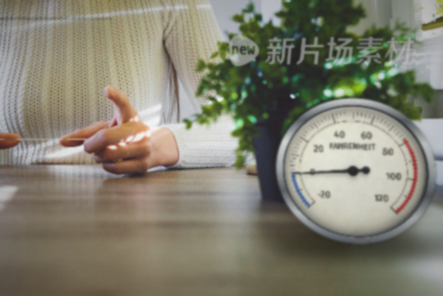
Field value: {"value": 0, "unit": "°F"}
